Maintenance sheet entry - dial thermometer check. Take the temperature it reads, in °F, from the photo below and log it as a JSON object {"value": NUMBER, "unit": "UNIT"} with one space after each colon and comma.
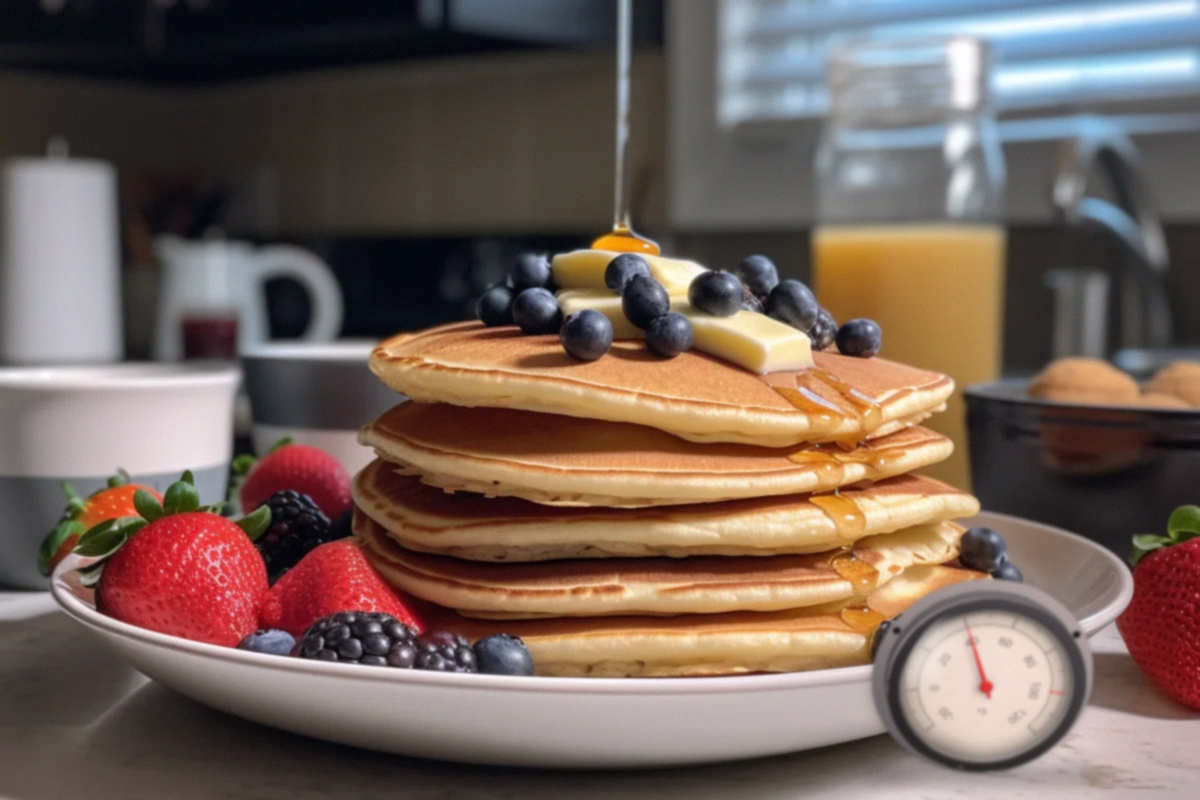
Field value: {"value": 40, "unit": "°F"}
